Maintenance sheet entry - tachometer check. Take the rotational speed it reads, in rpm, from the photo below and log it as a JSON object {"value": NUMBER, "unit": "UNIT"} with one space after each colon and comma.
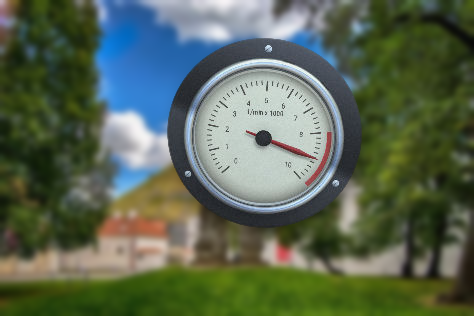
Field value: {"value": 9000, "unit": "rpm"}
